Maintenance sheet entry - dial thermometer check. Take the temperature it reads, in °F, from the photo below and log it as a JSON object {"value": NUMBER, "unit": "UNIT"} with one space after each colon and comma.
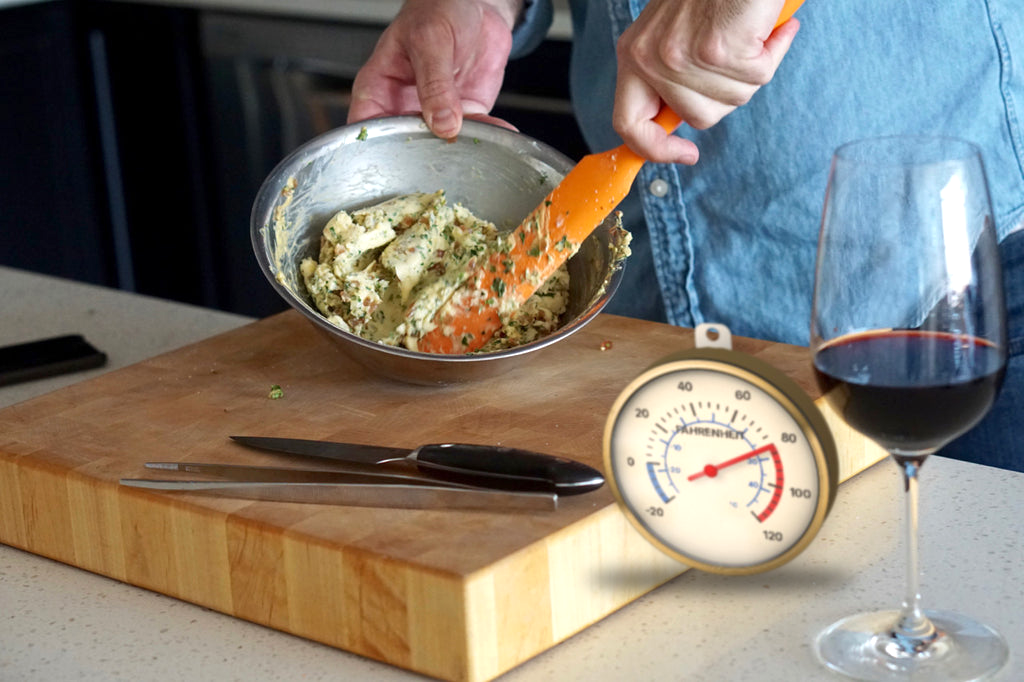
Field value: {"value": 80, "unit": "°F"}
